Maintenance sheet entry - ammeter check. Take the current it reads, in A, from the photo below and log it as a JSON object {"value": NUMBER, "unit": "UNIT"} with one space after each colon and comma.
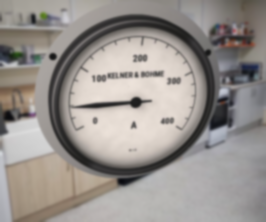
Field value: {"value": 40, "unit": "A"}
